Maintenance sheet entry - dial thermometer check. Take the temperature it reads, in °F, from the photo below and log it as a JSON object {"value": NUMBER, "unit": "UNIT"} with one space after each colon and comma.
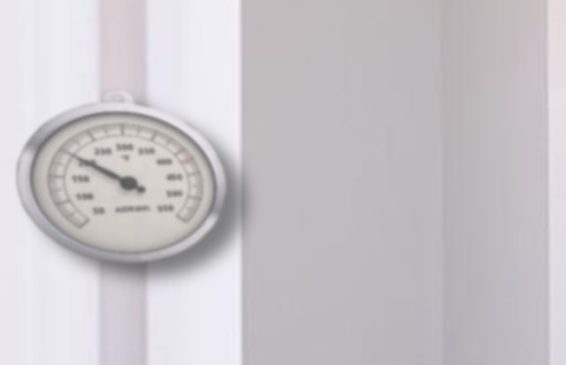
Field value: {"value": 200, "unit": "°F"}
